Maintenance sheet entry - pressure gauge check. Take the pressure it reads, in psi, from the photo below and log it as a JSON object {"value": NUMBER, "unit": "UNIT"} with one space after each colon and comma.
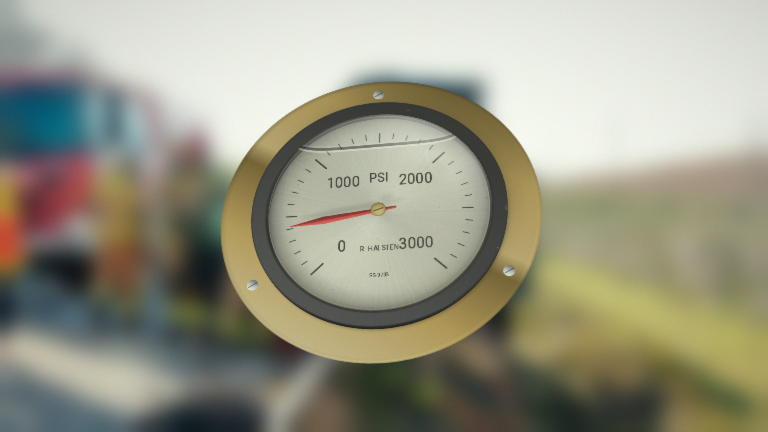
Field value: {"value": 400, "unit": "psi"}
